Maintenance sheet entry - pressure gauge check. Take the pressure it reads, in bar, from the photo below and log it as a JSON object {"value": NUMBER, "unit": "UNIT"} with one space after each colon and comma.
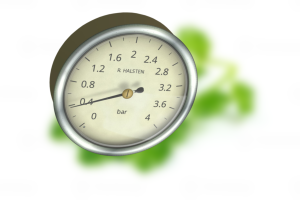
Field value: {"value": 0.4, "unit": "bar"}
